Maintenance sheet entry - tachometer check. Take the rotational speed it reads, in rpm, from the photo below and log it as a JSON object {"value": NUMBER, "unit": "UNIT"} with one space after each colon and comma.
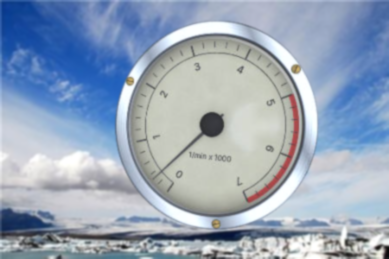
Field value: {"value": 300, "unit": "rpm"}
